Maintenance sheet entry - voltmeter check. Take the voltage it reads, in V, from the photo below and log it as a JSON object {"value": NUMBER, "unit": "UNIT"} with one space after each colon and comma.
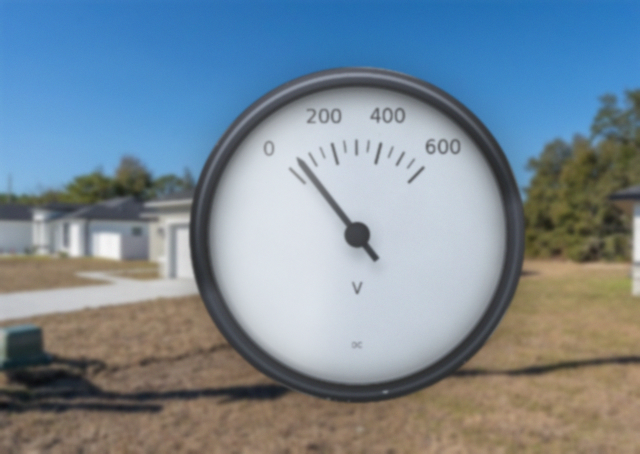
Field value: {"value": 50, "unit": "V"}
